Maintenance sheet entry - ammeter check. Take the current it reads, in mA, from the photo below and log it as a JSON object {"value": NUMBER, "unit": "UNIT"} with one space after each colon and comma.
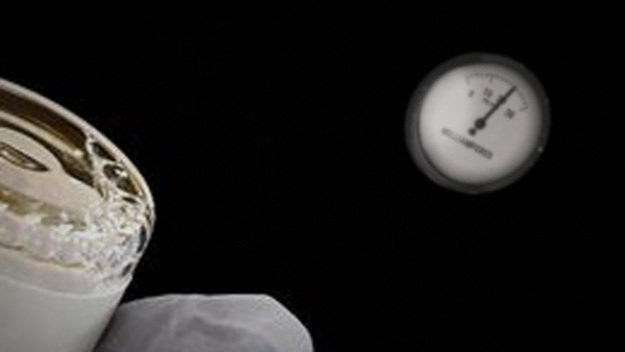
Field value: {"value": 20, "unit": "mA"}
